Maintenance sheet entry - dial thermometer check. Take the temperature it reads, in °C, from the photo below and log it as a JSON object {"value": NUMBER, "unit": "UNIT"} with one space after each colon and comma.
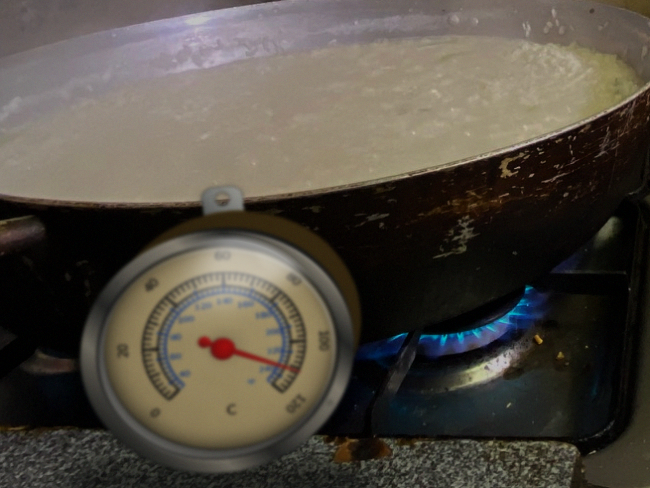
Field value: {"value": 110, "unit": "°C"}
